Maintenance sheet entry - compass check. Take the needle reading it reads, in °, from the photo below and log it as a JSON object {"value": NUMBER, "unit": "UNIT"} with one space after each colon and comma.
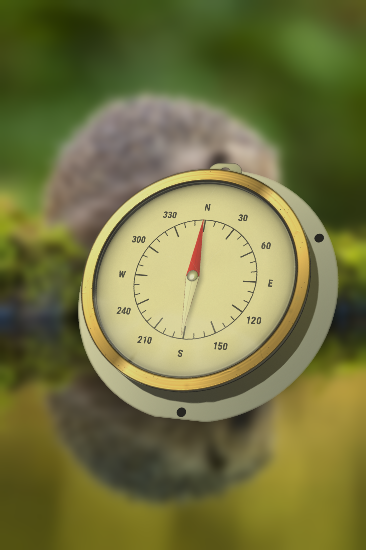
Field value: {"value": 0, "unit": "°"}
